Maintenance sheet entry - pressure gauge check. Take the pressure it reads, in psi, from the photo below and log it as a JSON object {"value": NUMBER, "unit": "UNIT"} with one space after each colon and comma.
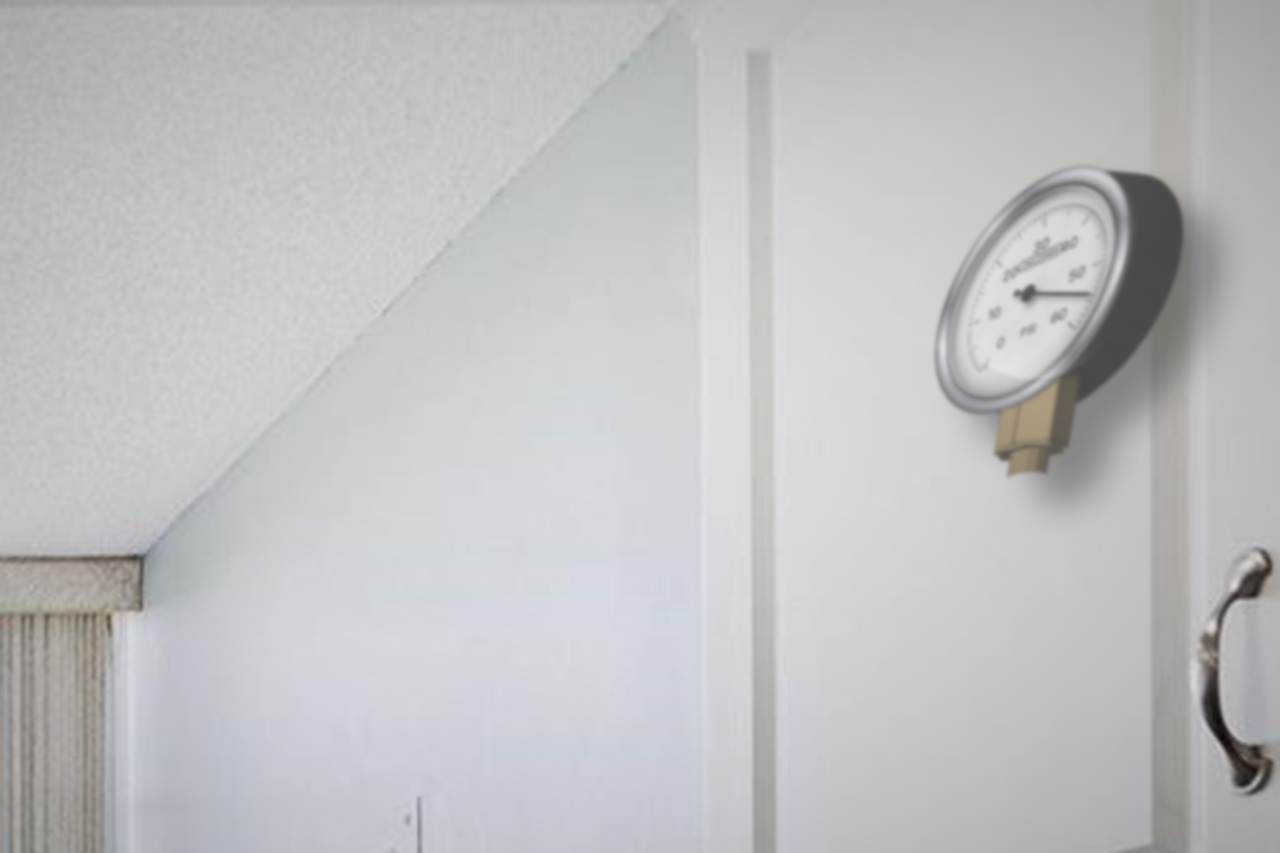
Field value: {"value": 55, "unit": "psi"}
